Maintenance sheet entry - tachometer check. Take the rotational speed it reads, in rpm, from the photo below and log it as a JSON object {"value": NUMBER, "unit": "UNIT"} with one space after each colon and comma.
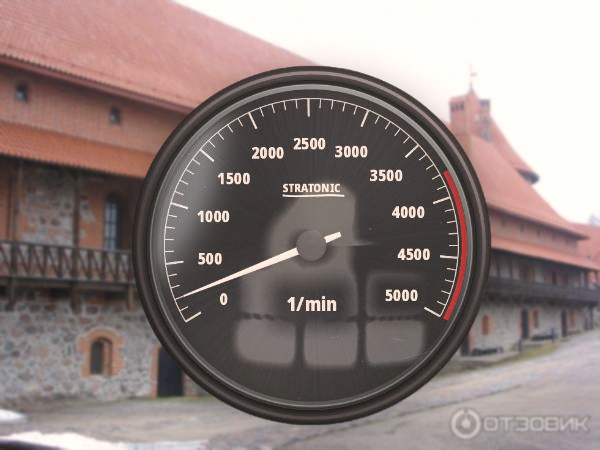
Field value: {"value": 200, "unit": "rpm"}
